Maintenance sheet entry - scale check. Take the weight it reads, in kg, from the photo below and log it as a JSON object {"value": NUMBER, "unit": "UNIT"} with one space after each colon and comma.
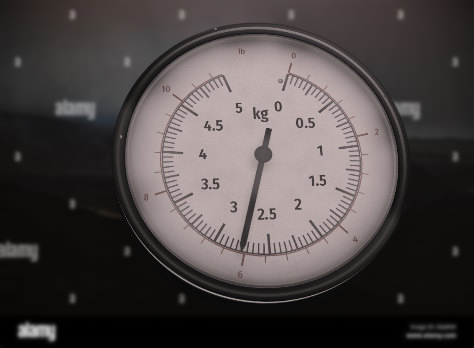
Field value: {"value": 2.75, "unit": "kg"}
